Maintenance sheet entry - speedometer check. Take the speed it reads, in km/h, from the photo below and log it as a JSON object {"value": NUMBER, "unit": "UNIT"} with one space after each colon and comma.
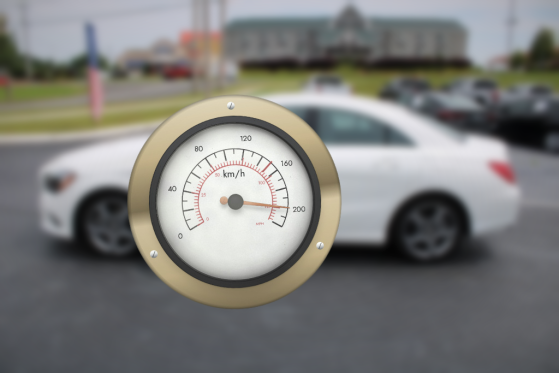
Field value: {"value": 200, "unit": "km/h"}
